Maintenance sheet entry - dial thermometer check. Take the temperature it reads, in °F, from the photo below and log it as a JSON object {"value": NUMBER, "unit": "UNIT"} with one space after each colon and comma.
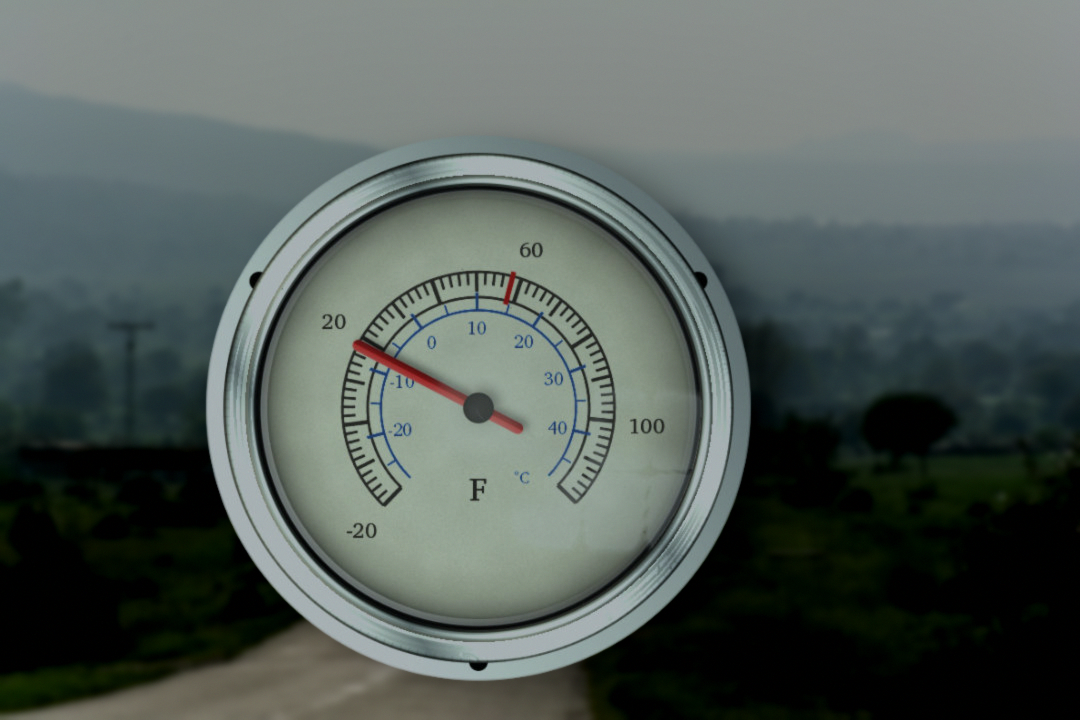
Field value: {"value": 18, "unit": "°F"}
